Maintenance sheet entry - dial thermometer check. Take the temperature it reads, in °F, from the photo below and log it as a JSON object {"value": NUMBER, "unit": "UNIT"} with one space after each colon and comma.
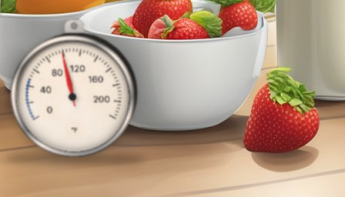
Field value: {"value": 100, "unit": "°F"}
